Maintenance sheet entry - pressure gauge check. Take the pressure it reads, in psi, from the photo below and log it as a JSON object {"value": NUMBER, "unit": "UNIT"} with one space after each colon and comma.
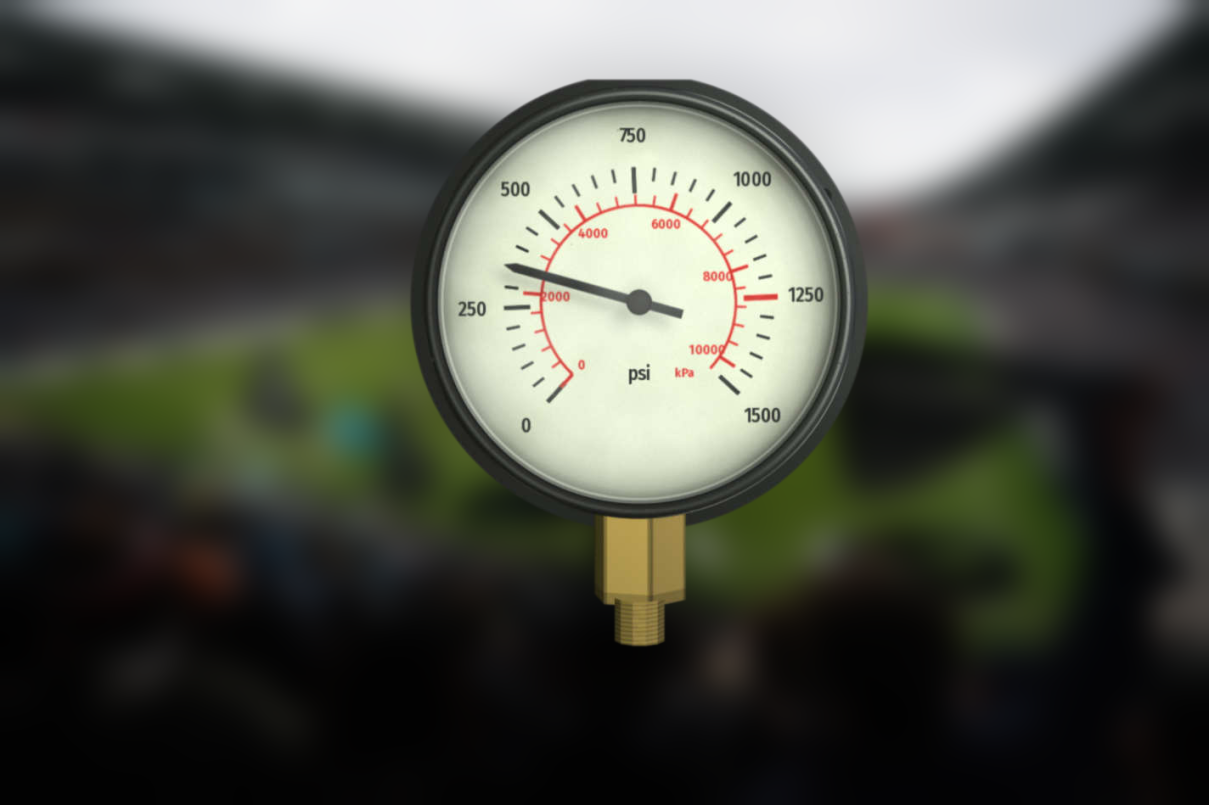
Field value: {"value": 350, "unit": "psi"}
